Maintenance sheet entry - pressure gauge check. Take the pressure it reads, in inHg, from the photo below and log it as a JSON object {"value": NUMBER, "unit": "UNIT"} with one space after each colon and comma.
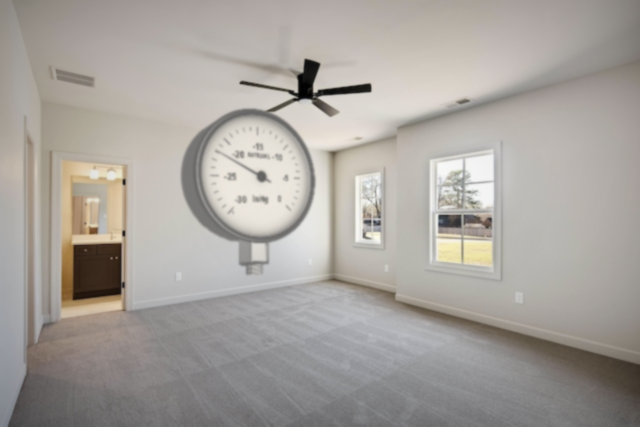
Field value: {"value": -22, "unit": "inHg"}
